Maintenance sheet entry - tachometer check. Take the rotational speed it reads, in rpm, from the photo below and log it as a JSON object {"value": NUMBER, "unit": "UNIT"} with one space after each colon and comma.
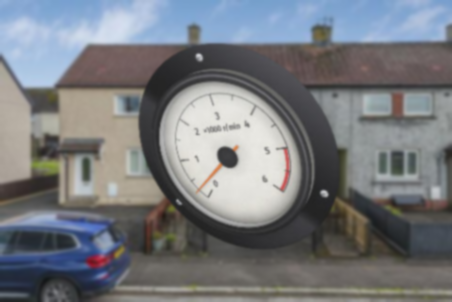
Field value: {"value": 250, "unit": "rpm"}
